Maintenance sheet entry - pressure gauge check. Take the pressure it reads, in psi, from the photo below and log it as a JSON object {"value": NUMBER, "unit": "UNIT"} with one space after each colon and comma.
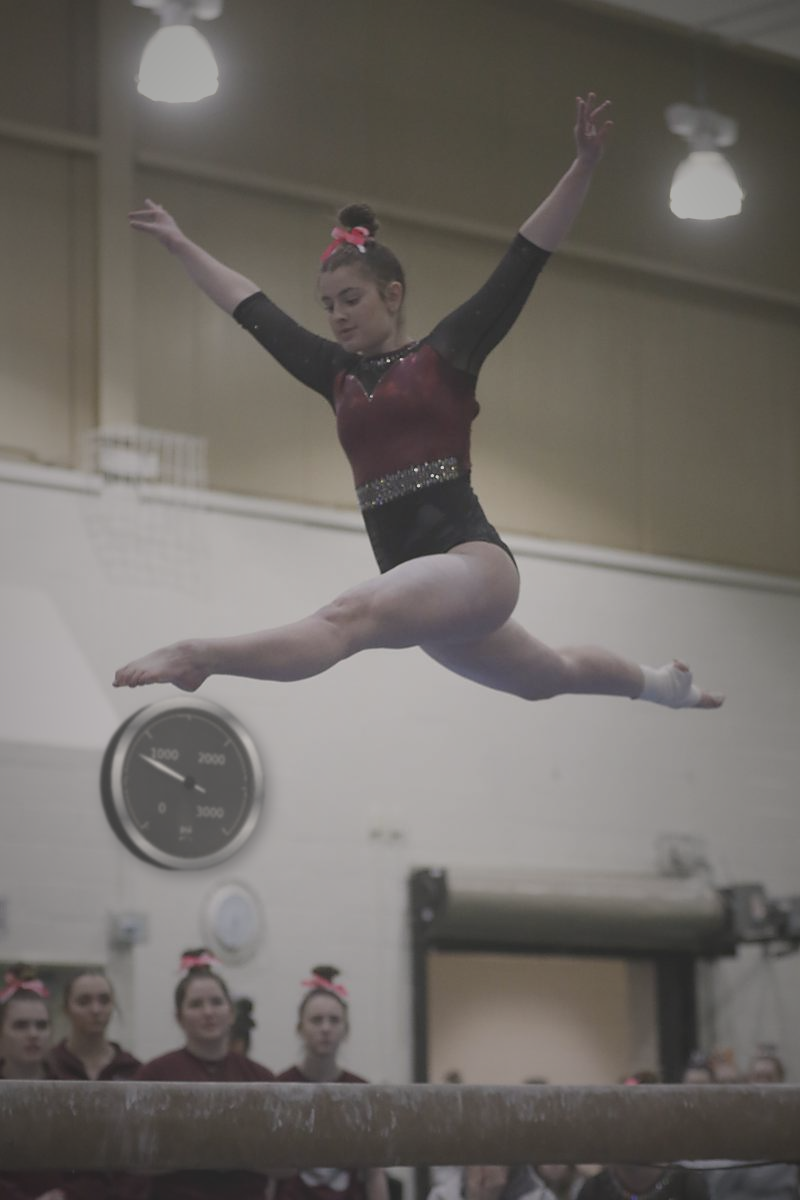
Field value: {"value": 750, "unit": "psi"}
